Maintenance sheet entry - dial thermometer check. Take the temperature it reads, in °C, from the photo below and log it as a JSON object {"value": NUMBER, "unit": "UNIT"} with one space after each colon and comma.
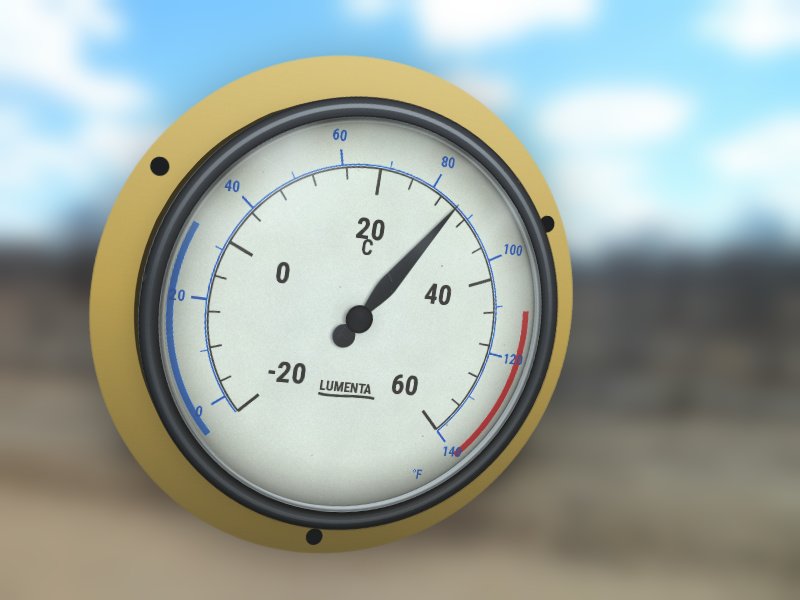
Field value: {"value": 30, "unit": "°C"}
